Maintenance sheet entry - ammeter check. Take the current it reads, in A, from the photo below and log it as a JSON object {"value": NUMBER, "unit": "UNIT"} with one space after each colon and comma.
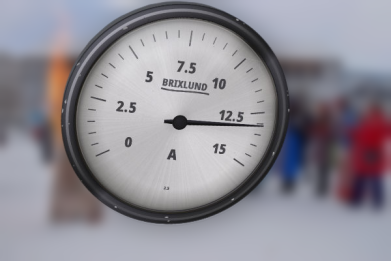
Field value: {"value": 13, "unit": "A"}
